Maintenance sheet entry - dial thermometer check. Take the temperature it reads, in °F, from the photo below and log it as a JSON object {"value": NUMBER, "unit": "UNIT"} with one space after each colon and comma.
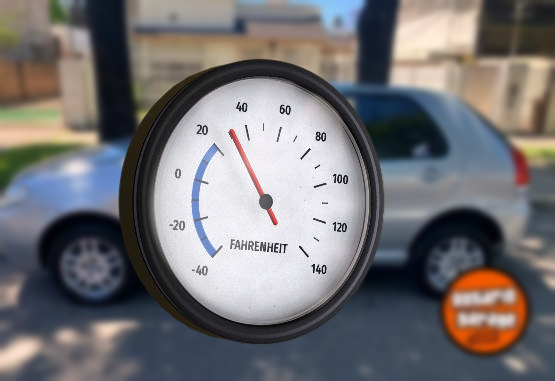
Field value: {"value": 30, "unit": "°F"}
